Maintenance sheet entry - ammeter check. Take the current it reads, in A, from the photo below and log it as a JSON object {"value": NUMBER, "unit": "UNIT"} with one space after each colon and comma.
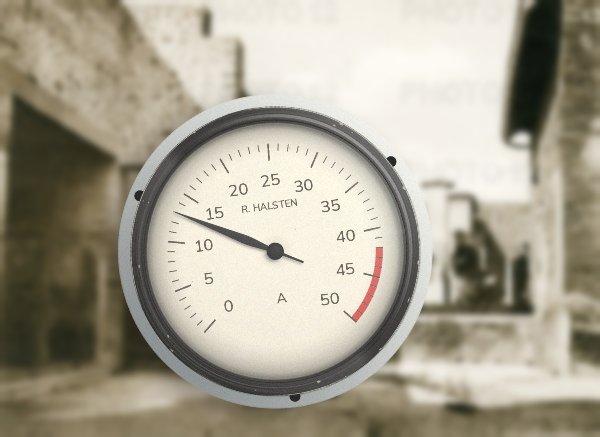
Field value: {"value": 13, "unit": "A"}
